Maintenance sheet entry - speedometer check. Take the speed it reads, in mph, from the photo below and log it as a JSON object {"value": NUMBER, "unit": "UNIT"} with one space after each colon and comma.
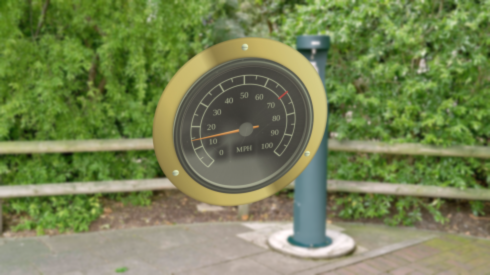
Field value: {"value": 15, "unit": "mph"}
